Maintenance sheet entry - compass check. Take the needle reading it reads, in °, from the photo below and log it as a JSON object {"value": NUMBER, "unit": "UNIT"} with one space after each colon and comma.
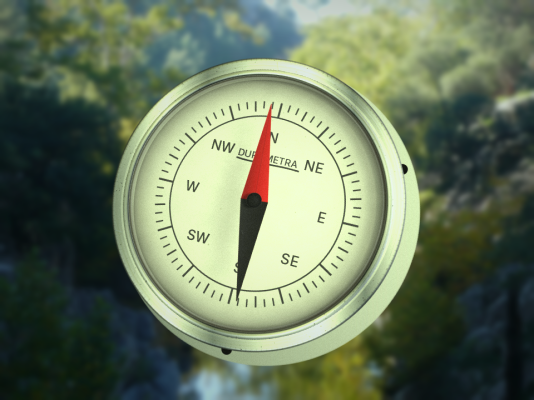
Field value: {"value": 355, "unit": "°"}
